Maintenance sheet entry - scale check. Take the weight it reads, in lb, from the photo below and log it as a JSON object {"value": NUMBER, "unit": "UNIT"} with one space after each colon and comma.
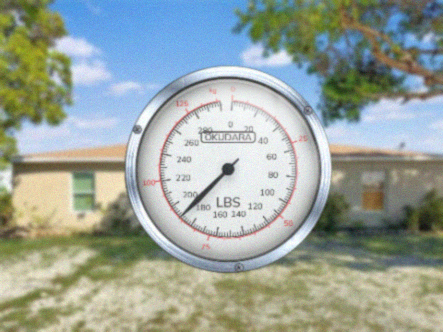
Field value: {"value": 190, "unit": "lb"}
